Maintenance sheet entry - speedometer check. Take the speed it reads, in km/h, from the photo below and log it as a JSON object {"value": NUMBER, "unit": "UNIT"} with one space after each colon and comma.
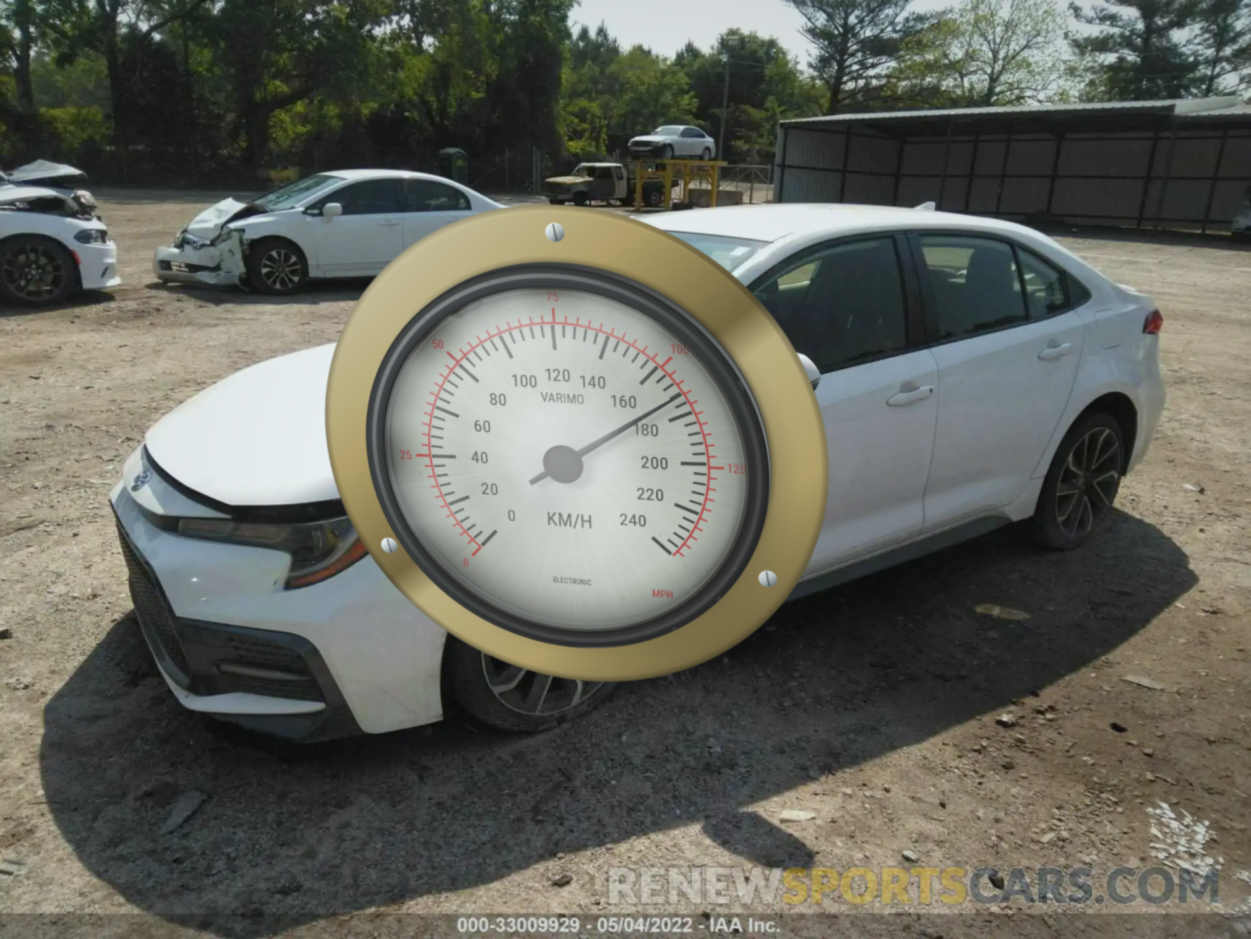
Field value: {"value": 172, "unit": "km/h"}
